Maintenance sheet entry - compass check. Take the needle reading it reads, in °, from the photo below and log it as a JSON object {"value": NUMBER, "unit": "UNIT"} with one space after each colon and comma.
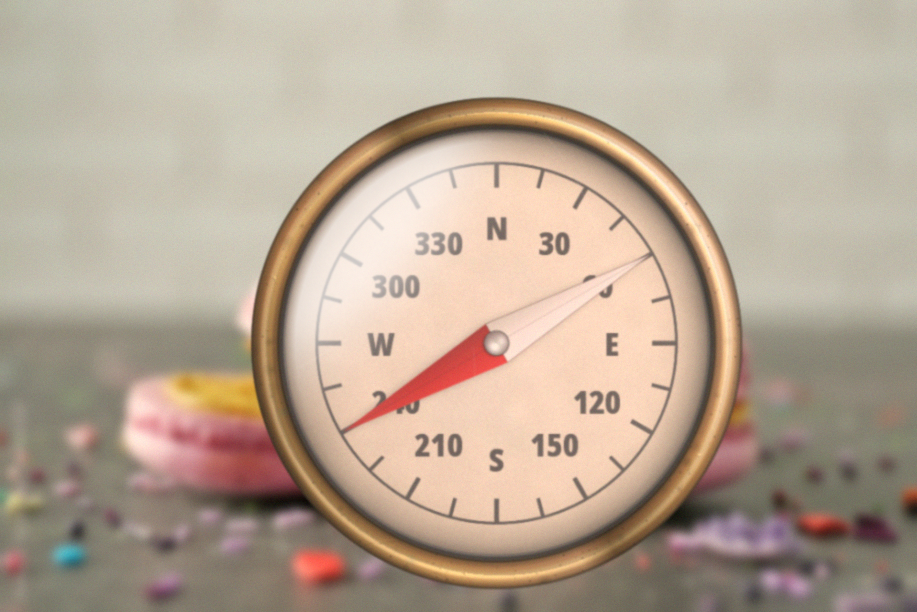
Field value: {"value": 240, "unit": "°"}
